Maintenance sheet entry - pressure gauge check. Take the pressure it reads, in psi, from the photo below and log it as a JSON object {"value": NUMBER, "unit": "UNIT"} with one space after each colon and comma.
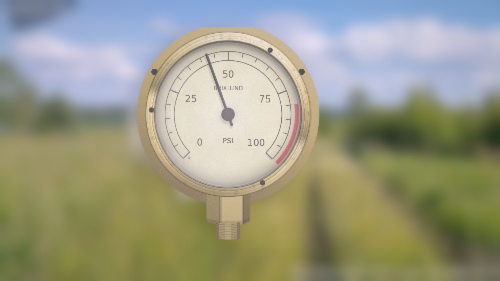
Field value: {"value": 42.5, "unit": "psi"}
